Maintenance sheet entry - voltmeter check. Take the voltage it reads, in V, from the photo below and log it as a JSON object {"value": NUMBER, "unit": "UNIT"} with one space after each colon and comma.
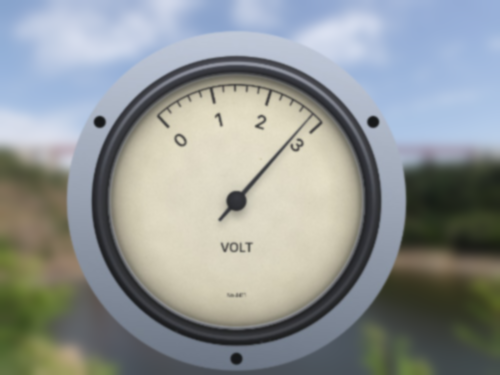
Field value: {"value": 2.8, "unit": "V"}
